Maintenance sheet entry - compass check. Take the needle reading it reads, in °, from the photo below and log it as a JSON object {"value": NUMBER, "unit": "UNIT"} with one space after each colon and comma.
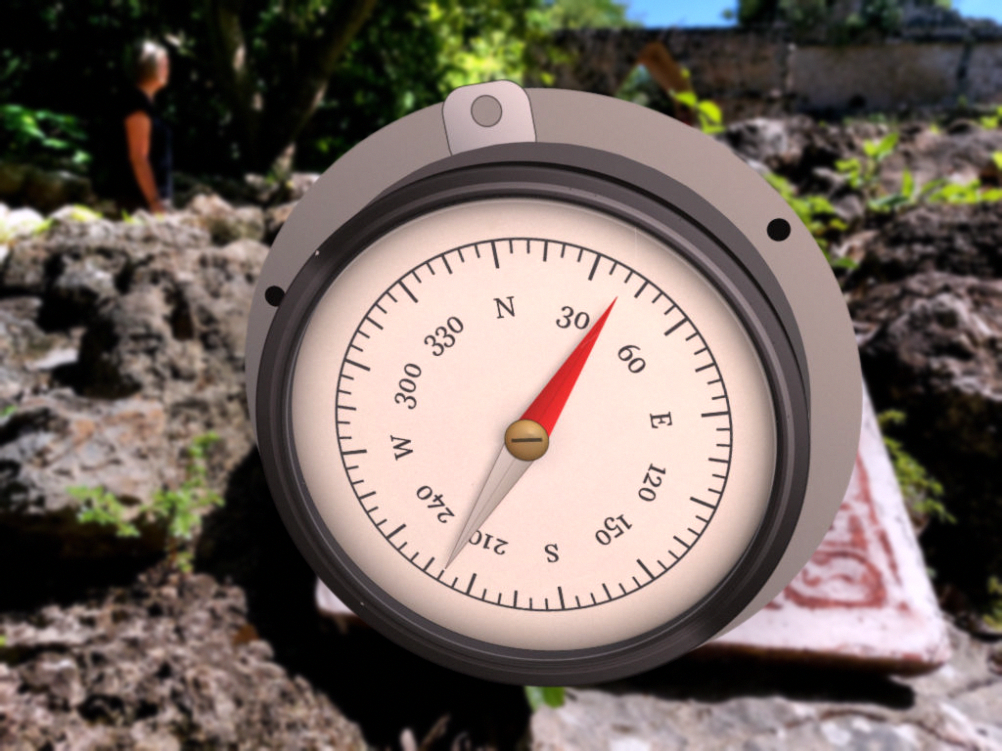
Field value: {"value": 40, "unit": "°"}
